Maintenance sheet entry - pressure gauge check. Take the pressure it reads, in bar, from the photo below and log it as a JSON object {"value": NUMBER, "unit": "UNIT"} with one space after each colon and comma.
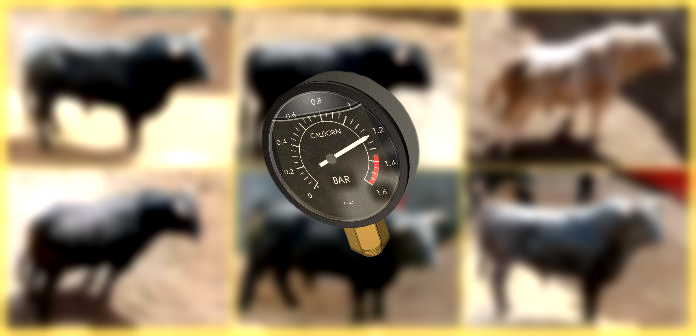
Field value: {"value": 1.2, "unit": "bar"}
